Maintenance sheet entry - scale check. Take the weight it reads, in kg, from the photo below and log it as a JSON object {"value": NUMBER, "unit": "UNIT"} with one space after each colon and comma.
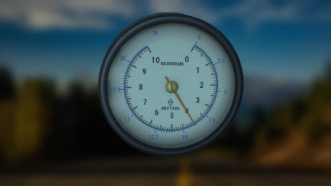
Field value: {"value": 4, "unit": "kg"}
